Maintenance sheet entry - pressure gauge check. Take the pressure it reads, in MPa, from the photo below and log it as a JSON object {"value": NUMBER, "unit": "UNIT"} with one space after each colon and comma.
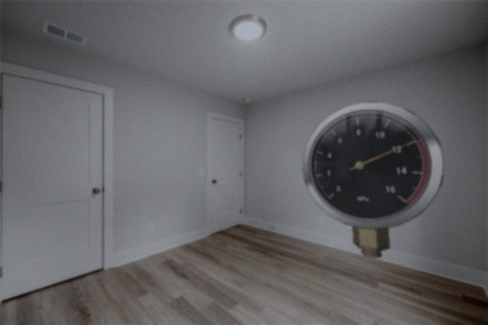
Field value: {"value": 12, "unit": "MPa"}
